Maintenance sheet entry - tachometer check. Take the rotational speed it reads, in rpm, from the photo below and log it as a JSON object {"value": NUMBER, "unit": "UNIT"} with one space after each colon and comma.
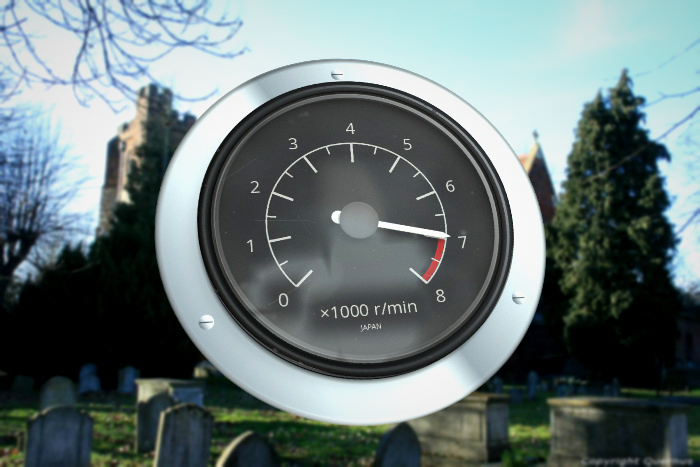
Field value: {"value": 7000, "unit": "rpm"}
